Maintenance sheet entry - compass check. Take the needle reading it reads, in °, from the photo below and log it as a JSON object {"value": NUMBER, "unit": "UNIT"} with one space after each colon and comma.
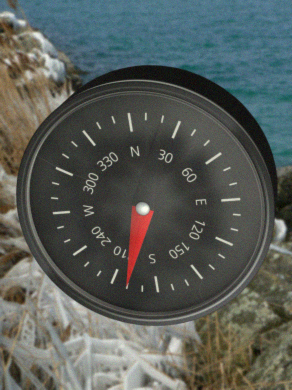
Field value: {"value": 200, "unit": "°"}
